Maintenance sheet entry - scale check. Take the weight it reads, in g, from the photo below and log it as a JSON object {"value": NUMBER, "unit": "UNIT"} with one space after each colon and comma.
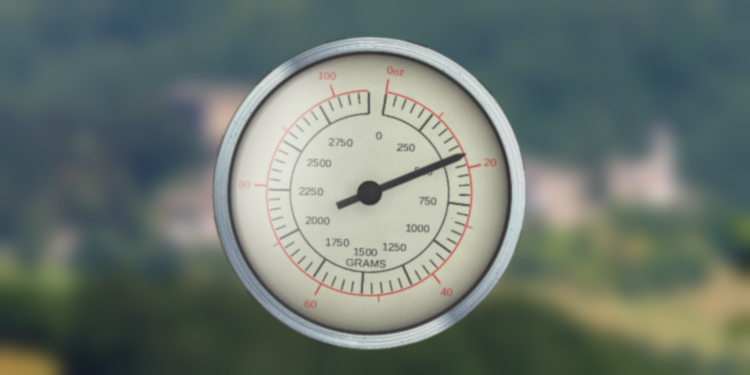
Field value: {"value": 500, "unit": "g"}
